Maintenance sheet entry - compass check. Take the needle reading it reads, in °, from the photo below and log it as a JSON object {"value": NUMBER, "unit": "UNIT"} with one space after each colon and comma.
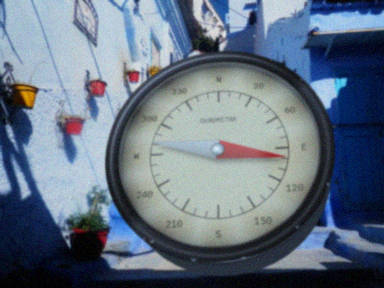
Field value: {"value": 100, "unit": "°"}
